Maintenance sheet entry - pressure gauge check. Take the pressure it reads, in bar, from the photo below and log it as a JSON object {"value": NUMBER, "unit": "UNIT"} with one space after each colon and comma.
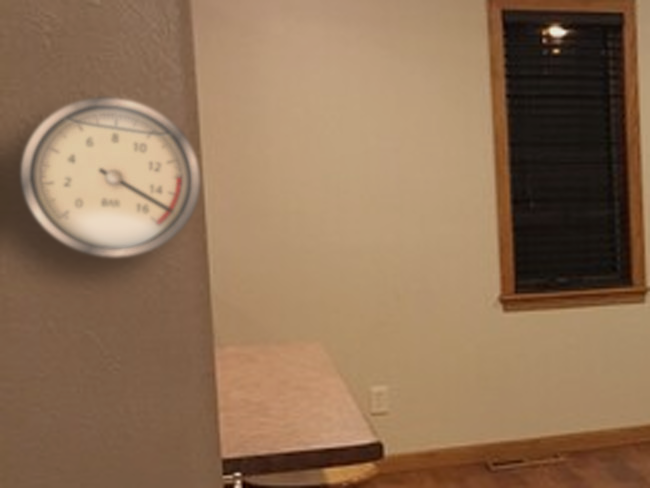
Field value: {"value": 15, "unit": "bar"}
